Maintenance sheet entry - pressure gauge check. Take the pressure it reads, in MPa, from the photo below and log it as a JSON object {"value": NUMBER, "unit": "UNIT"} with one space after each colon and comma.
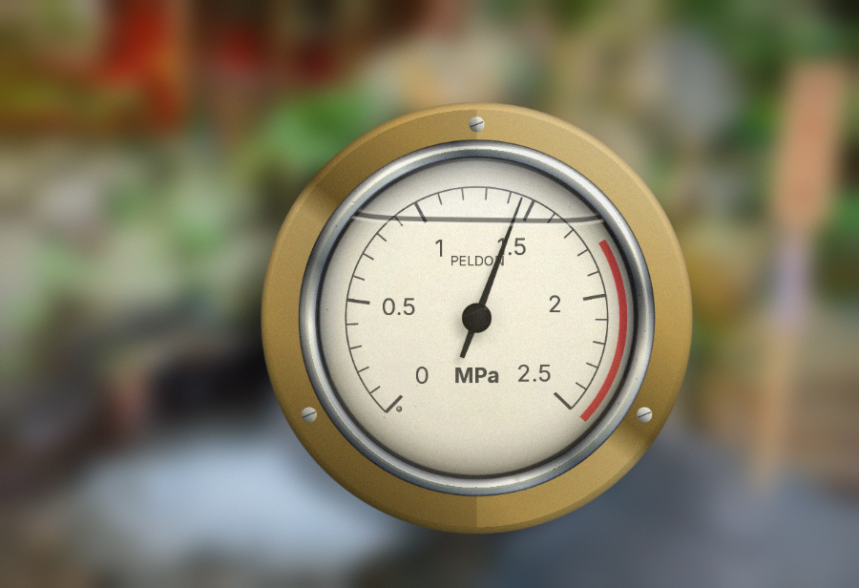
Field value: {"value": 1.45, "unit": "MPa"}
